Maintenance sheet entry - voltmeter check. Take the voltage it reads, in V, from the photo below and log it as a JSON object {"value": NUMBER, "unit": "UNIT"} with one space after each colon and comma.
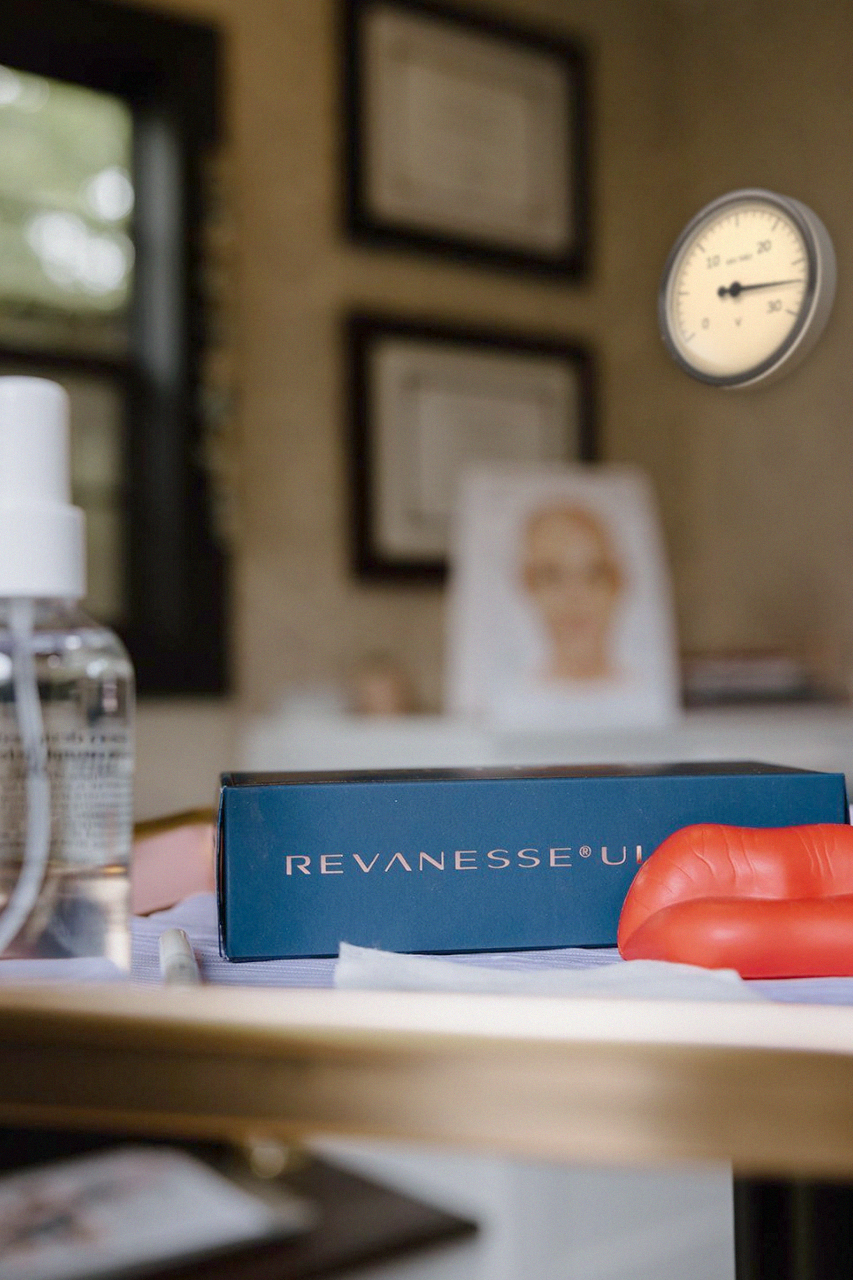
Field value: {"value": 27, "unit": "V"}
